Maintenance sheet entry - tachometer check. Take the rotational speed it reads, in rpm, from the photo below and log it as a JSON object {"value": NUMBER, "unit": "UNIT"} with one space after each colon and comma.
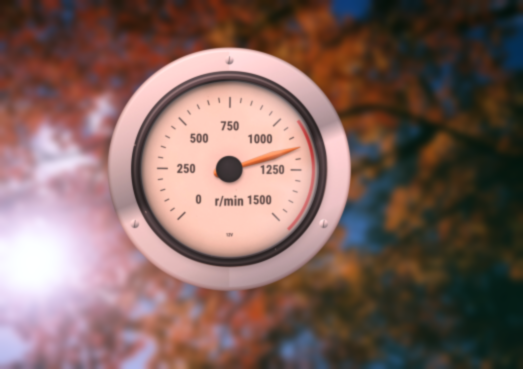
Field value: {"value": 1150, "unit": "rpm"}
